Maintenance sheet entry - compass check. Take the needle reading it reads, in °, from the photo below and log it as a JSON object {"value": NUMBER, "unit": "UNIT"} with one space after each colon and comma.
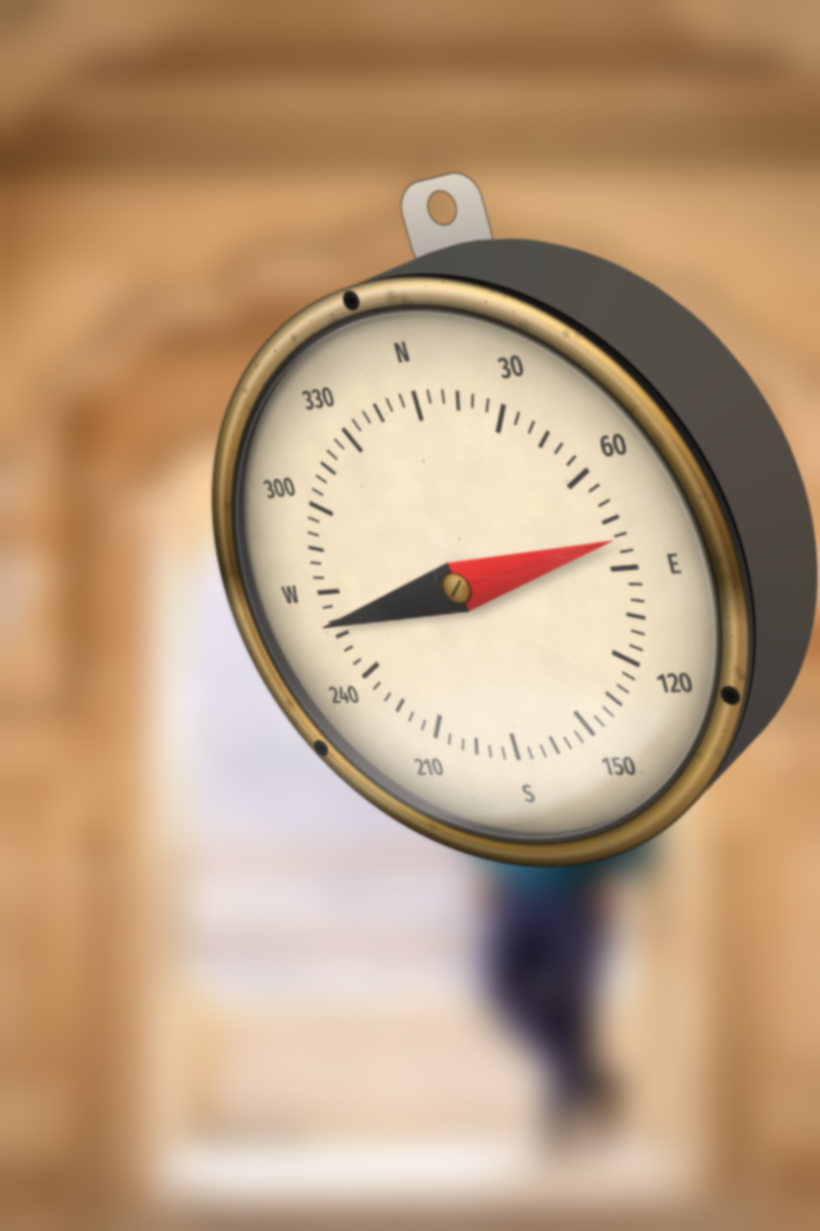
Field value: {"value": 80, "unit": "°"}
